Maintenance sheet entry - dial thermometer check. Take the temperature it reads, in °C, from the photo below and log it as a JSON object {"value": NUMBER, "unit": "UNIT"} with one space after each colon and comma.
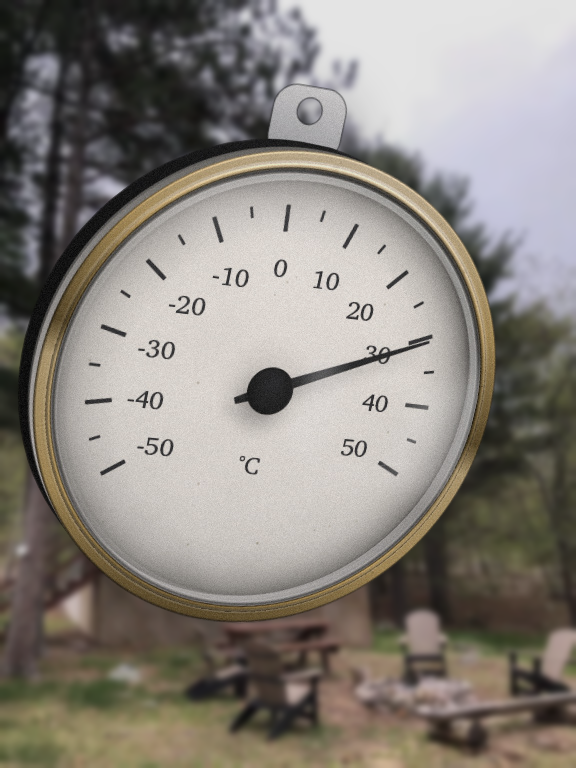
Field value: {"value": 30, "unit": "°C"}
